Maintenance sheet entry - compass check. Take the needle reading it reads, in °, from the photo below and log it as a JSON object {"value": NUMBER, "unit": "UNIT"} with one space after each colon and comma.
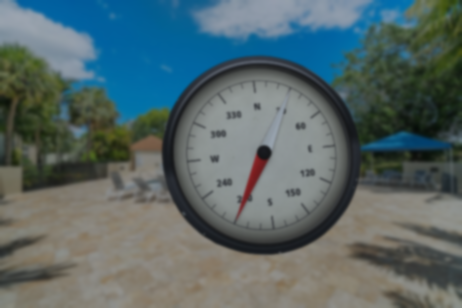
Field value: {"value": 210, "unit": "°"}
